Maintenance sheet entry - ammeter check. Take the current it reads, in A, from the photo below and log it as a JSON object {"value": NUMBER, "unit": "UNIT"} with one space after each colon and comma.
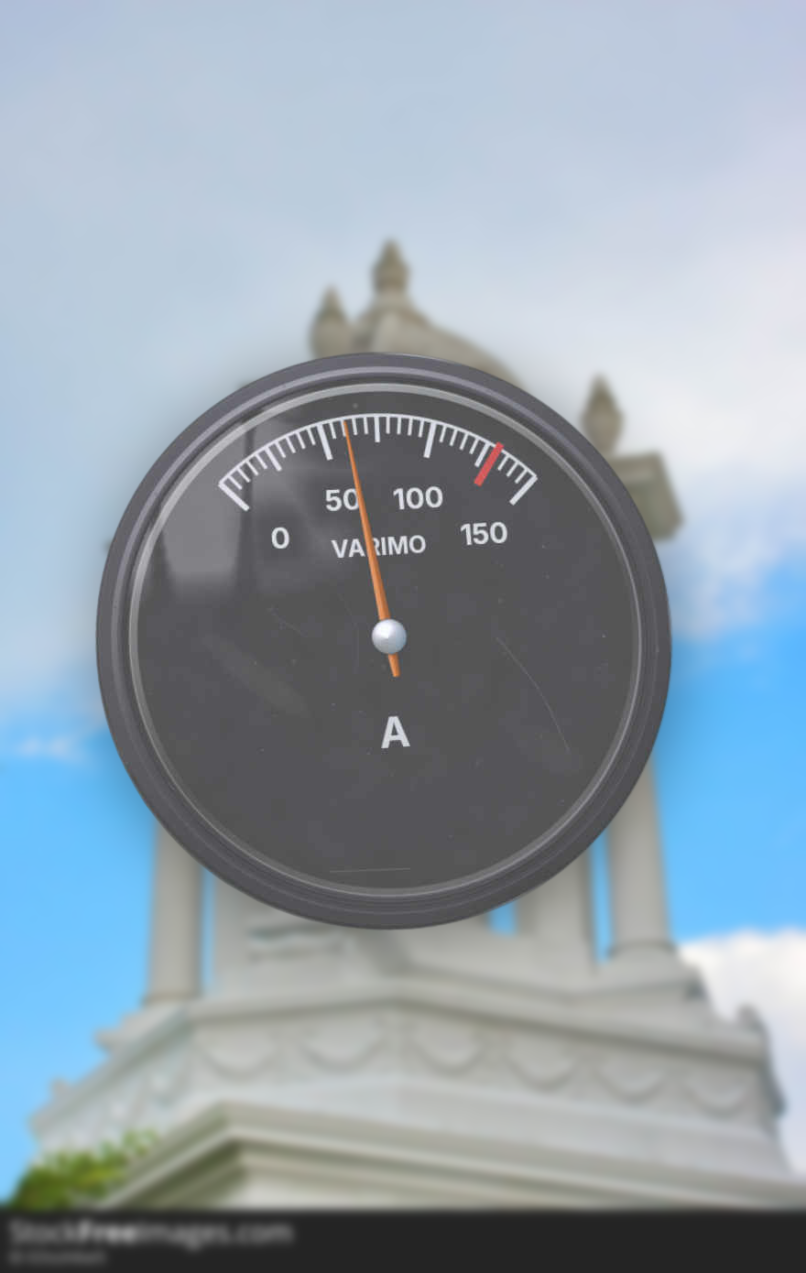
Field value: {"value": 60, "unit": "A"}
